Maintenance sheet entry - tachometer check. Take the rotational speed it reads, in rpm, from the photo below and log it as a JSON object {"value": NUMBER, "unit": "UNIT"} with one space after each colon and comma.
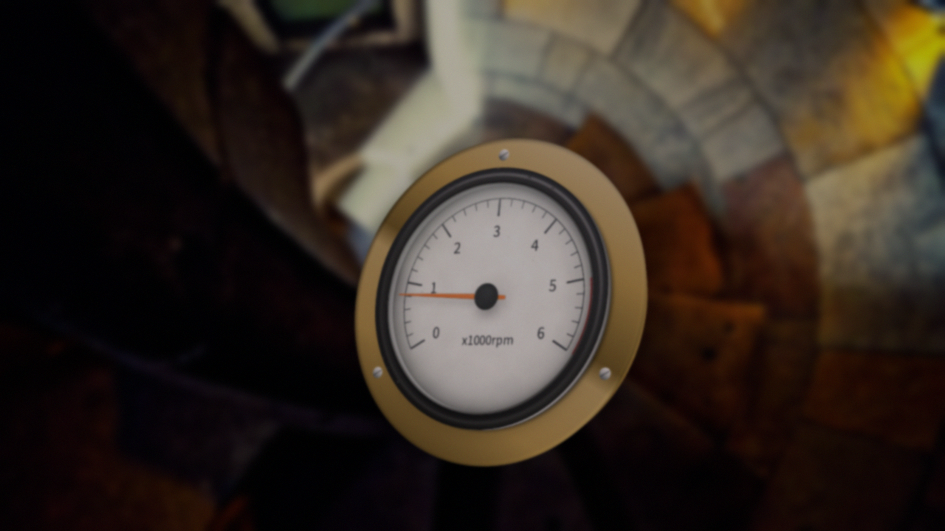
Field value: {"value": 800, "unit": "rpm"}
